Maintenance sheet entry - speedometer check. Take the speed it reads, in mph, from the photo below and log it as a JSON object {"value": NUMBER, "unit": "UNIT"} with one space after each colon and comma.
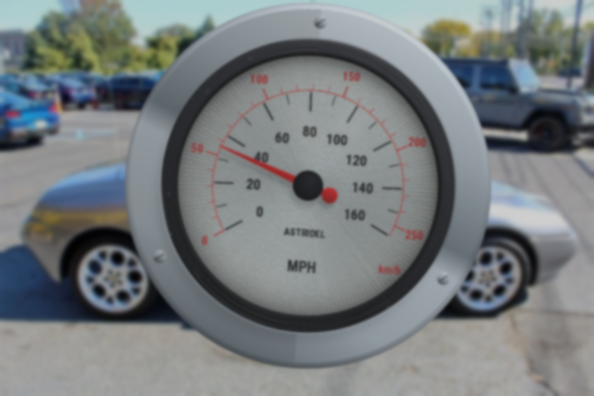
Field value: {"value": 35, "unit": "mph"}
